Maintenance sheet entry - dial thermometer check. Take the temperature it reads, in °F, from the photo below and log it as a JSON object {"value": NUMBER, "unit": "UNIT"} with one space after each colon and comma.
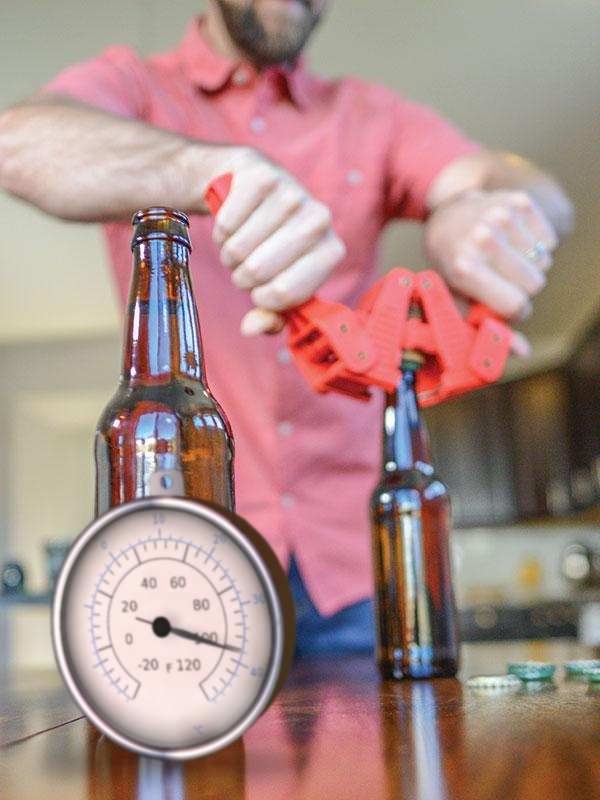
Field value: {"value": 100, "unit": "°F"}
